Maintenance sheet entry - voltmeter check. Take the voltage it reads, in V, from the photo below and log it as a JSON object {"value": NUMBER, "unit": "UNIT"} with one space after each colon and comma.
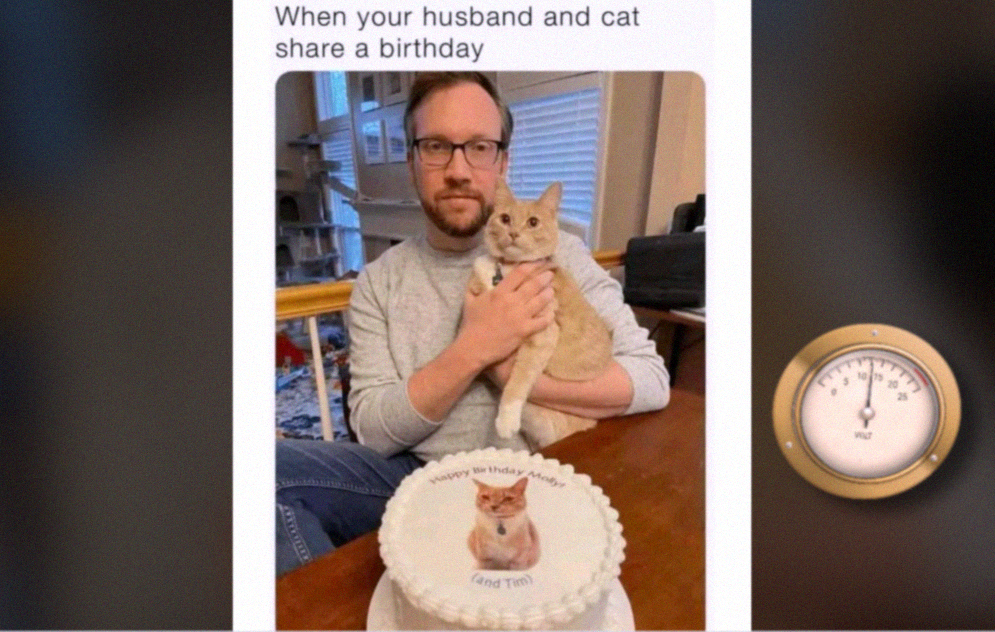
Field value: {"value": 12.5, "unit": "V"}
